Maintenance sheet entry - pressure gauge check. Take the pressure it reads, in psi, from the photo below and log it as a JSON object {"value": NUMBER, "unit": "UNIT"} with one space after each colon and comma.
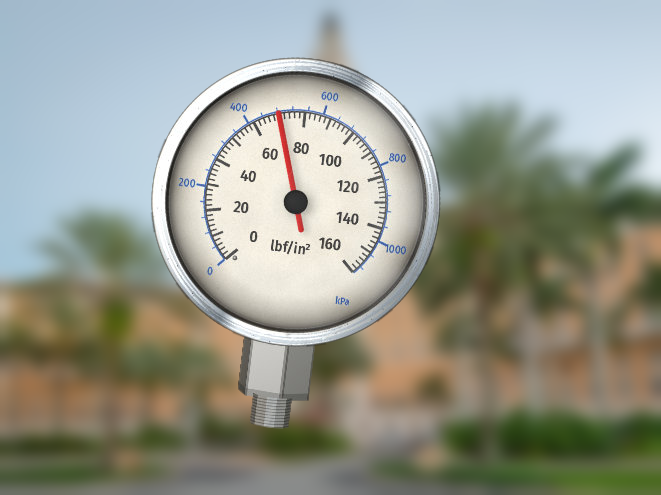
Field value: {"value": 70, "unit": "psi"}
